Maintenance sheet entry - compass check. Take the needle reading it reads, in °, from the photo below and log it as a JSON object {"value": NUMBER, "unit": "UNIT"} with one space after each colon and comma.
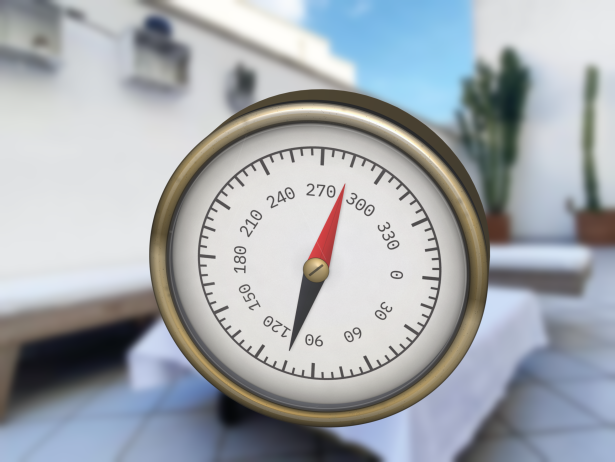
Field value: {"value": 285, "unit": "°"}
